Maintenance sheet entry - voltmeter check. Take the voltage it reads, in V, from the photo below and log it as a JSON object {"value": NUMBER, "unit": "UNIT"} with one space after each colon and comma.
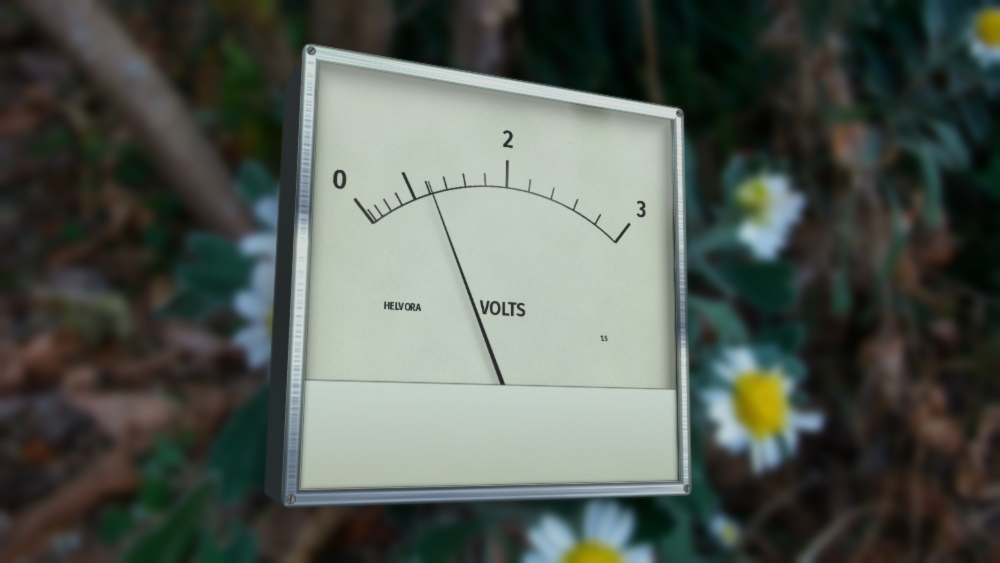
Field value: {"value": 1.2, "unit": "V"}
